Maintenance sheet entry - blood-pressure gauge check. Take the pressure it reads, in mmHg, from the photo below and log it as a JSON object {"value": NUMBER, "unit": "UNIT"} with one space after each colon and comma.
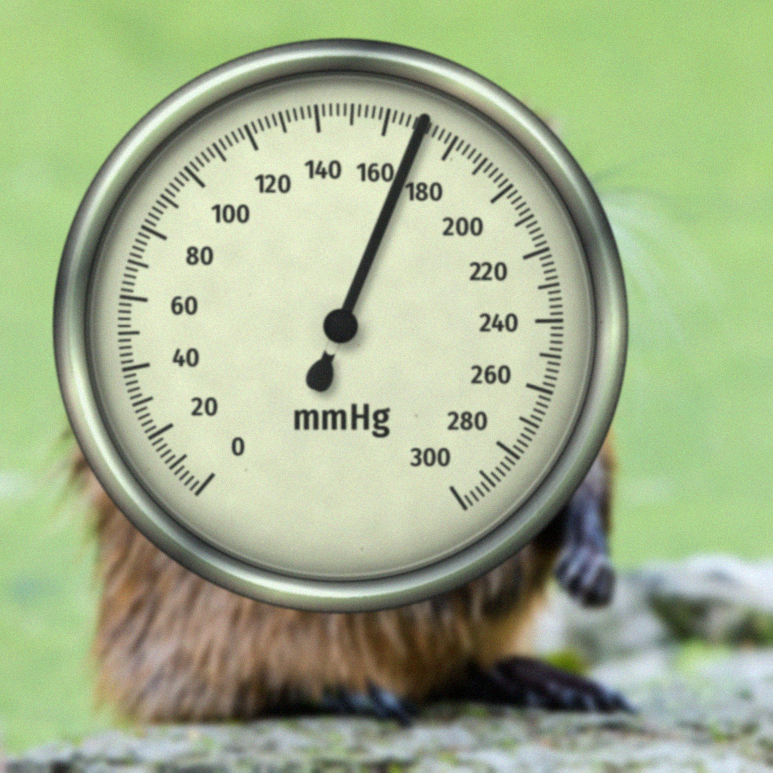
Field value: {"value": 170, "unit": "mmHg"}
